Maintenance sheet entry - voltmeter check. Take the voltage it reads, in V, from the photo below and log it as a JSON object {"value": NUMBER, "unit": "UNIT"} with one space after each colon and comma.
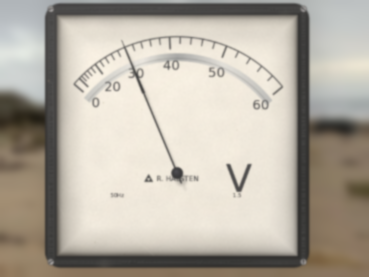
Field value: {"value": 30, "unit": "V"}
